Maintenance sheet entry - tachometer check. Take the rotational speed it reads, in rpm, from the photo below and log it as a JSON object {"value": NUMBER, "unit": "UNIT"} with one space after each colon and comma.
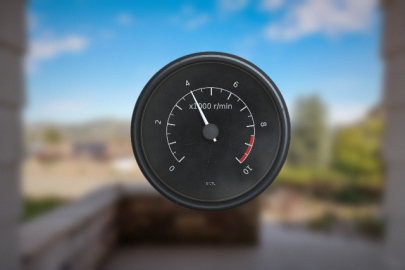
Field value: {"value": 4000, "unit": "rpm"}
